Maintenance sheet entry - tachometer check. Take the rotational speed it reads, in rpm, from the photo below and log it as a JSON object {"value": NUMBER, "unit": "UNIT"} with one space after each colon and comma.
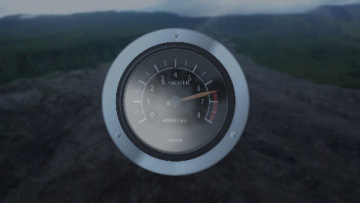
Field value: {"value": 6500, "unit": "rpm"}
